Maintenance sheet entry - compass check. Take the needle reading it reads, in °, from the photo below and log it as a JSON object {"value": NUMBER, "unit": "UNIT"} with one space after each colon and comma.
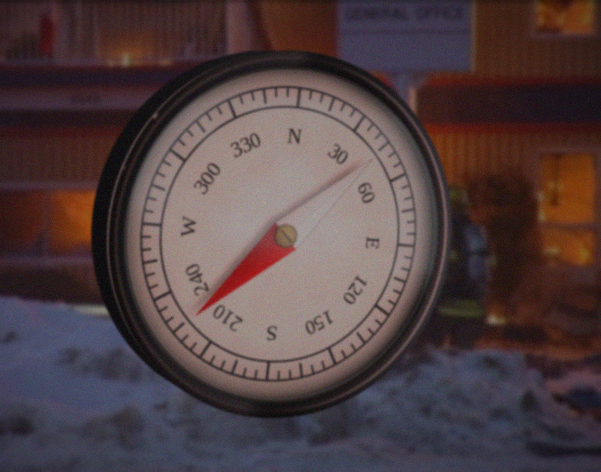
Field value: {"value": 225, "unit": "°"}
